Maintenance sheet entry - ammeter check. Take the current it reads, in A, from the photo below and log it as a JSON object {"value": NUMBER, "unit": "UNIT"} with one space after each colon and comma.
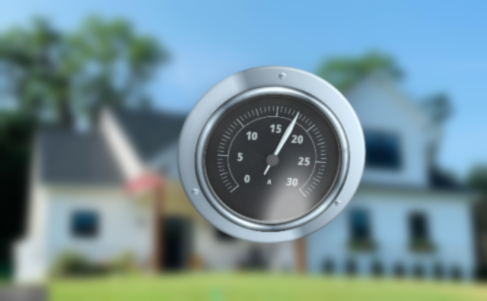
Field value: {"value": 17.5, "unit": "A"}
